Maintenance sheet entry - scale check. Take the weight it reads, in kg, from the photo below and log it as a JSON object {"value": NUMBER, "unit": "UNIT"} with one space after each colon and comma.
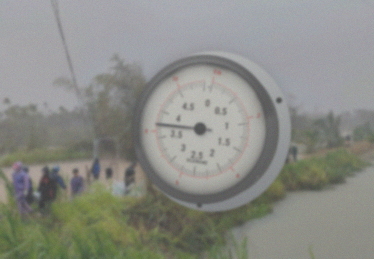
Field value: {"value": 3.75, "unit": "kg"}
